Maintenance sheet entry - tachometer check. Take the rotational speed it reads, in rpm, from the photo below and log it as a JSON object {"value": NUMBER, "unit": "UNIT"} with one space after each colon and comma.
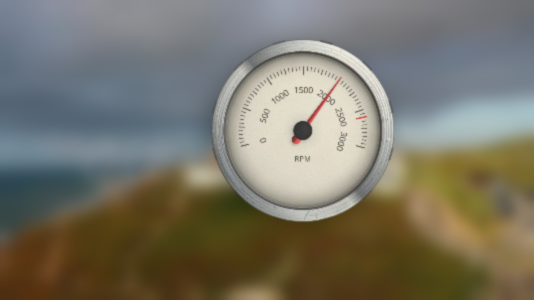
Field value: {"value": 2000, "unit": "rpm"}
